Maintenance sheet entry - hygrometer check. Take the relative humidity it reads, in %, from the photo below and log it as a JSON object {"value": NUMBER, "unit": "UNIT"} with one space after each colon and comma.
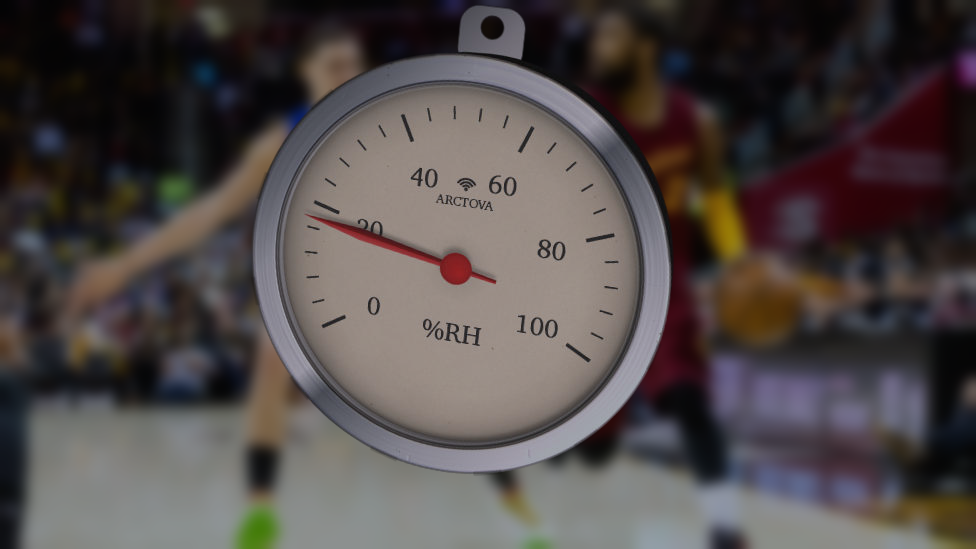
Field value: {"value": 18, "unit": "%"}
